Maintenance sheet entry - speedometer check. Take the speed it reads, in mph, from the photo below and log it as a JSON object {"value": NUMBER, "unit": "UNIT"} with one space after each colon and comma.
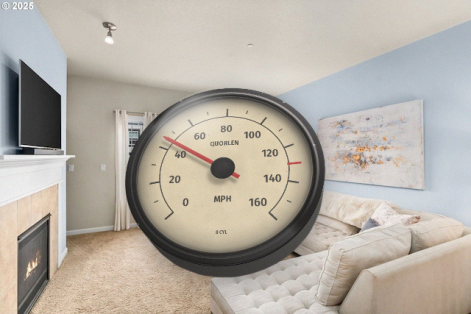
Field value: {"value": 45, "unit": "mph"}
